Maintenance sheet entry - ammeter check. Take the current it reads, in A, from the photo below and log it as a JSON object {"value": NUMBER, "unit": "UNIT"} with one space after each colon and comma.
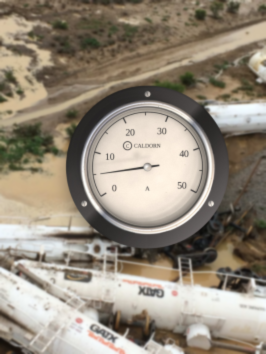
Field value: {"value": 5, "unit": "A"}
